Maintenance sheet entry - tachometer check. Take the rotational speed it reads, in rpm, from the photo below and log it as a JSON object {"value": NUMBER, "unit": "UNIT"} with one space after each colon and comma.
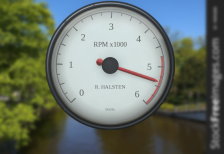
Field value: {"value": 5375, "unit": "rpm"}
